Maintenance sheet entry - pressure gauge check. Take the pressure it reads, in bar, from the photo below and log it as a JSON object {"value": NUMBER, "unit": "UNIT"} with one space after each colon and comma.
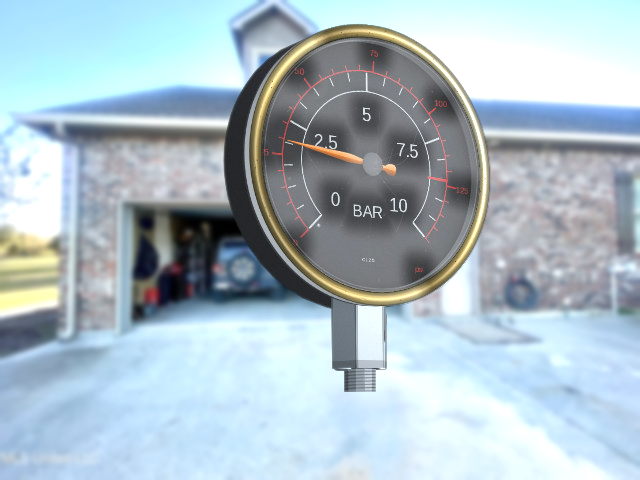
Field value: {"value": 2, "unit": "bar"}
